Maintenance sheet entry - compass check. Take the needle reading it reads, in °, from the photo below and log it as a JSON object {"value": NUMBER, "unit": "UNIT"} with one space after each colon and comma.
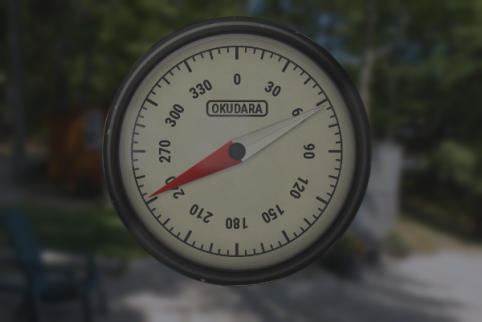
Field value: {"value": 242.5, "unit": "°"}
